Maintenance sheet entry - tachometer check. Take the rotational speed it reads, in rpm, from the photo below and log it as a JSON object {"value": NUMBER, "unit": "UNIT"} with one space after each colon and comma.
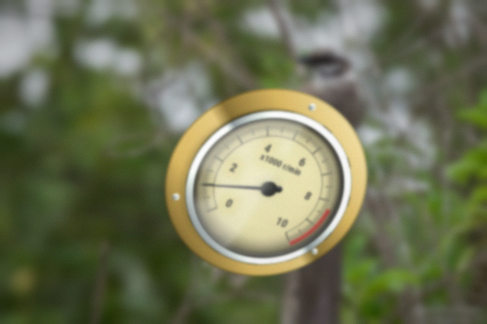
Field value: {"value": 1000, "unit": "rpm"}
